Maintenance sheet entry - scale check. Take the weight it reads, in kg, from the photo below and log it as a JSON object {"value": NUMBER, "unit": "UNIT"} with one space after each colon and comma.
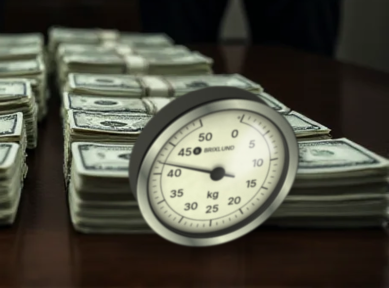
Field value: {"value": 42, "unit": "kg"}
